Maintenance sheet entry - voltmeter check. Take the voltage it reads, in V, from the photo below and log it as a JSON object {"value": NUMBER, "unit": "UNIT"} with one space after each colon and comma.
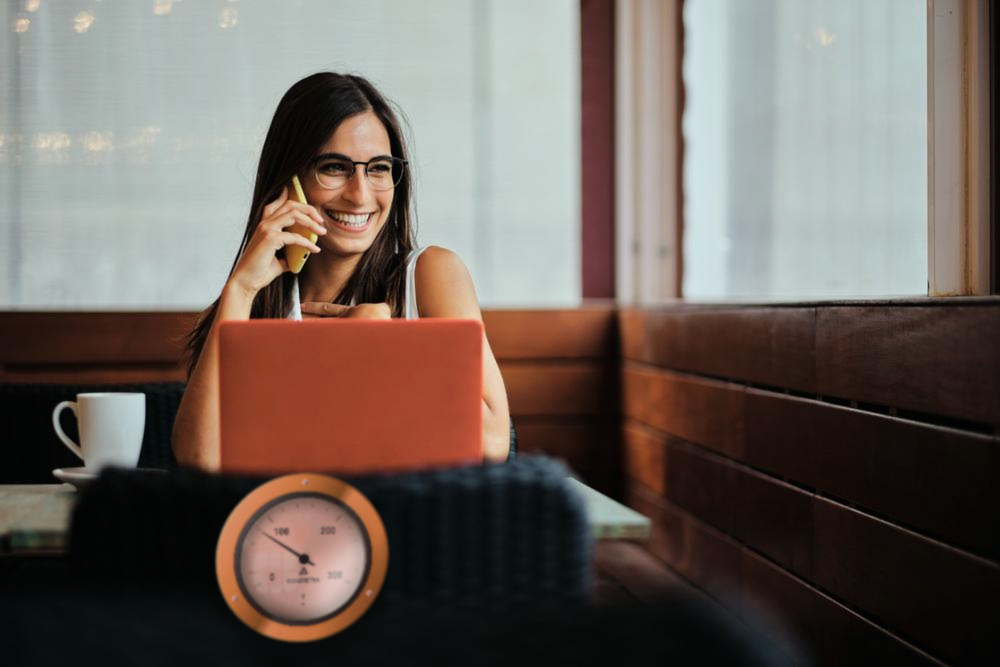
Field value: {"value": 80, "unit": "V"}
